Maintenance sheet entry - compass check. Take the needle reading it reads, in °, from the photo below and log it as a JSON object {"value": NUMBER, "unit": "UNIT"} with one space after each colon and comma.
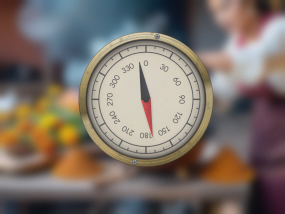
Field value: {"value": 170, "unit": "°"}
